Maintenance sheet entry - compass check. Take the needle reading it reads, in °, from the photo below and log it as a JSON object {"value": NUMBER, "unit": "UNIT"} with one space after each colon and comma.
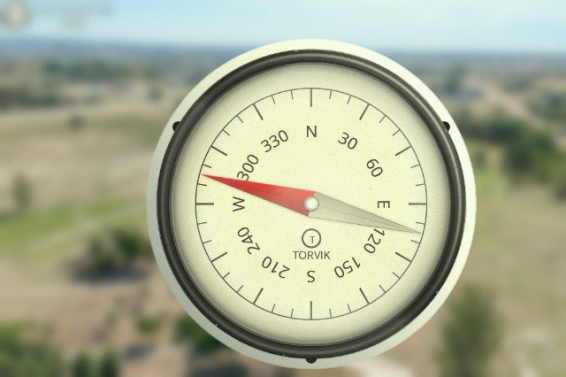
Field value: {"value": 285, "unit": "°"}
